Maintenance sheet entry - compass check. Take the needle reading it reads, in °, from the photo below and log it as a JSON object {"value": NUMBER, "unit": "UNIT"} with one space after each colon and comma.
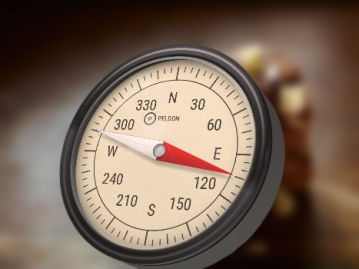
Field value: {"value": 105, "unit": "°"}
